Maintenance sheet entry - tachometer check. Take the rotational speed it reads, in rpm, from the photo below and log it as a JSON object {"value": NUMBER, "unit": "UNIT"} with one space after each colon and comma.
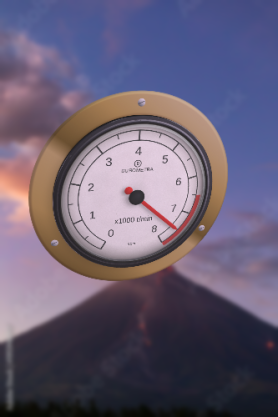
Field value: {"value": 7500, "unit": "rpm"}
